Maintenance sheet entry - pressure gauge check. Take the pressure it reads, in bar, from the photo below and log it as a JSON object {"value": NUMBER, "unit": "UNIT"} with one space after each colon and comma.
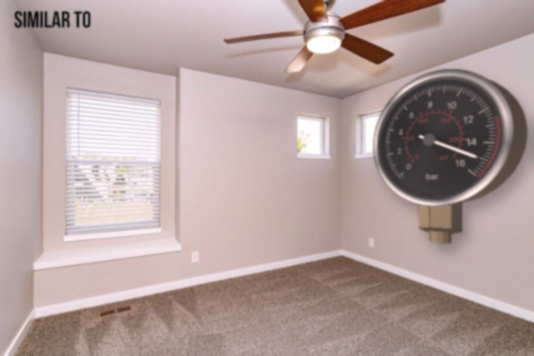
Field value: {"value": 15, "unit": "bar"}
